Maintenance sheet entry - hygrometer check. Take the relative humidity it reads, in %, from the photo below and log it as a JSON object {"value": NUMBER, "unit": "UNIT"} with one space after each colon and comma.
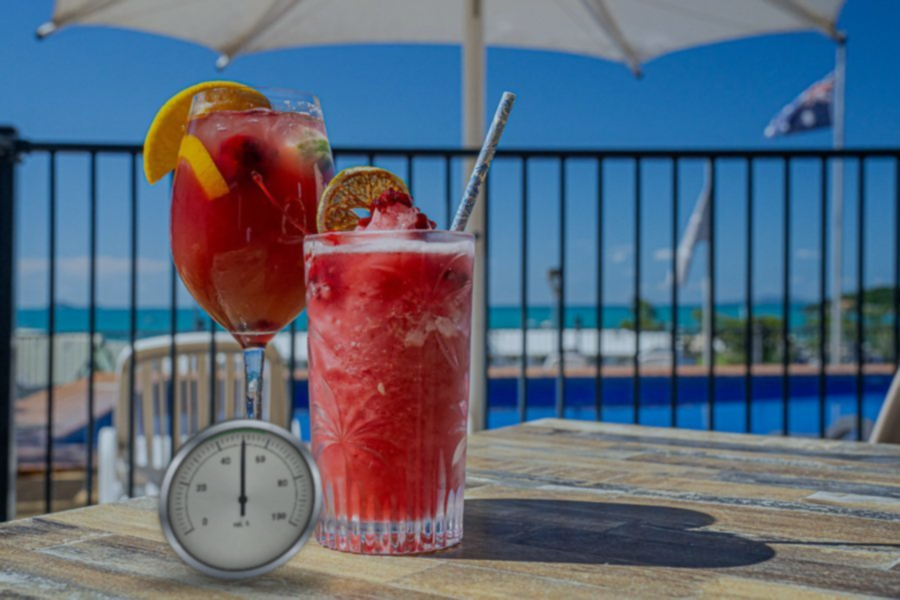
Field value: {"value": 50, "unit": "%"}
